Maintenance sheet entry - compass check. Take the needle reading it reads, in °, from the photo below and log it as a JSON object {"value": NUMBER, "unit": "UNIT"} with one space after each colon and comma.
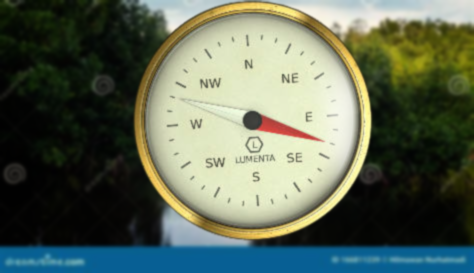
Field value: {"value": 110, "unit": "°"}
